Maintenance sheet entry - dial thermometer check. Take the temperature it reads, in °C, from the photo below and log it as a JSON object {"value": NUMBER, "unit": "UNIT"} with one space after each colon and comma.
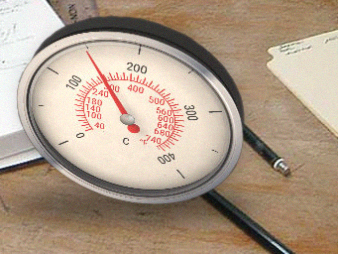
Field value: {"value": 150, "unit": "°C"}
